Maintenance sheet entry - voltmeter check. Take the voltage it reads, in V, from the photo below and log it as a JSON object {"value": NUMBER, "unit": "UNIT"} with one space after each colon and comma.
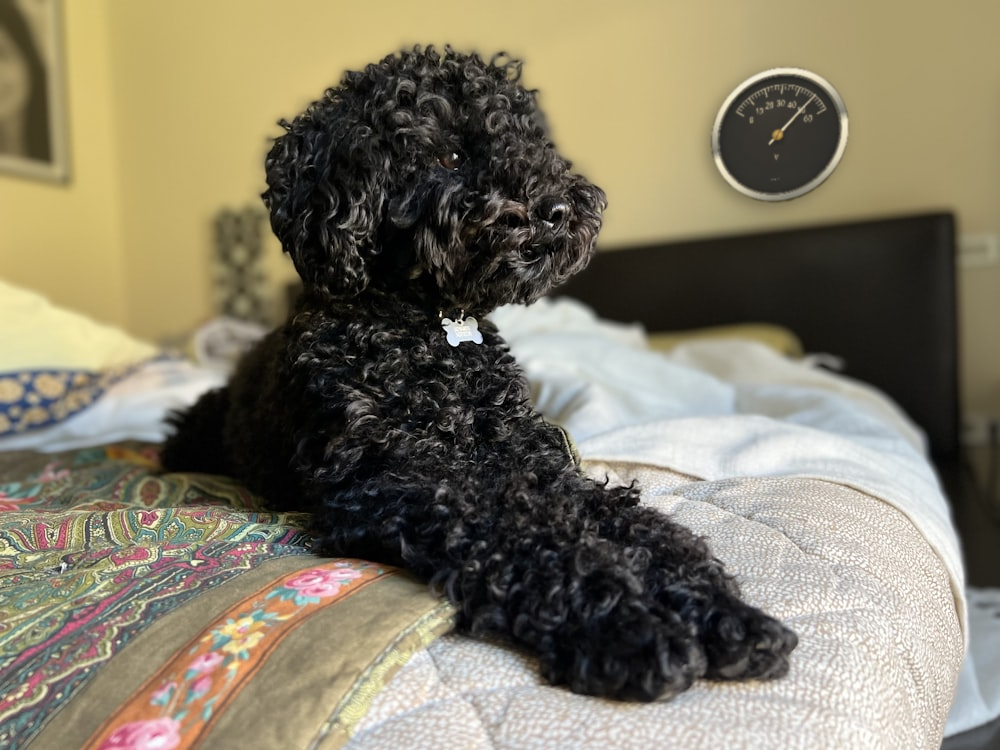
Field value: {"value": 50, "unit": "V"}
